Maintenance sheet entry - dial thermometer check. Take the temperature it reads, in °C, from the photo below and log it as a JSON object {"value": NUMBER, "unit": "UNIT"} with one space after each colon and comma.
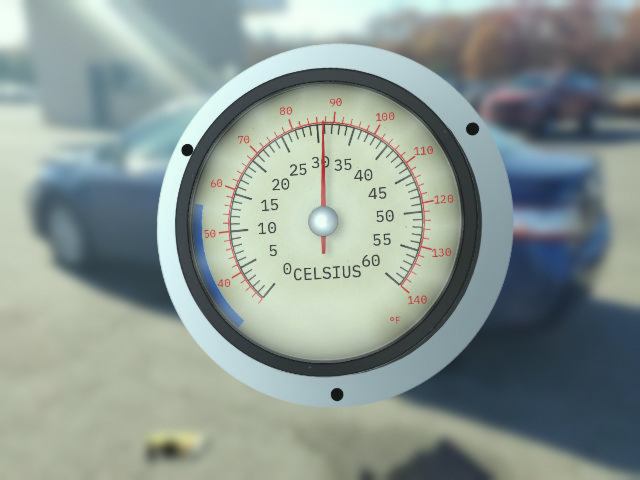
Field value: {"value": 31, "unit": "°C"}
